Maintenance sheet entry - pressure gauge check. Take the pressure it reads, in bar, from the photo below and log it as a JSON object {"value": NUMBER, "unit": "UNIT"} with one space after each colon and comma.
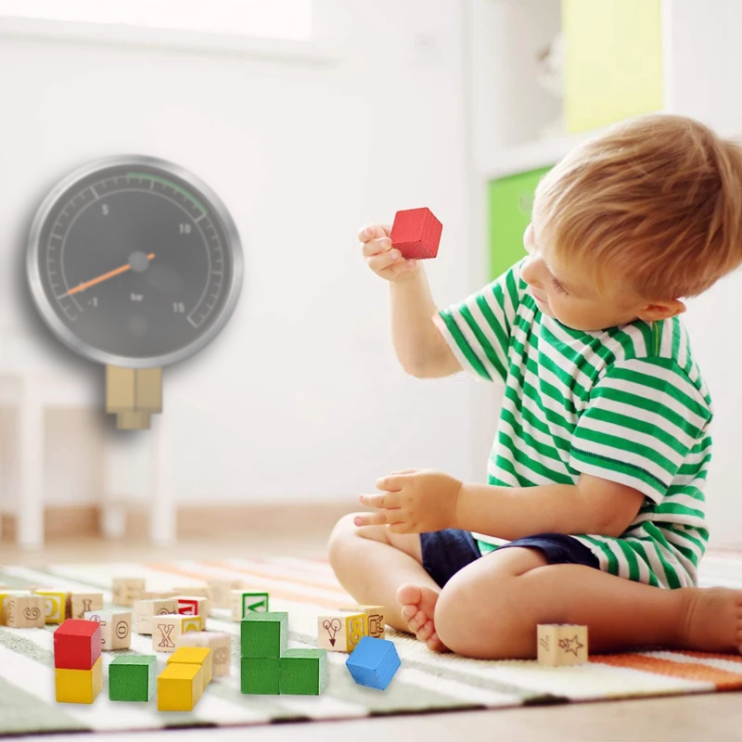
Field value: {"value": 0, "unit": "bar"}
